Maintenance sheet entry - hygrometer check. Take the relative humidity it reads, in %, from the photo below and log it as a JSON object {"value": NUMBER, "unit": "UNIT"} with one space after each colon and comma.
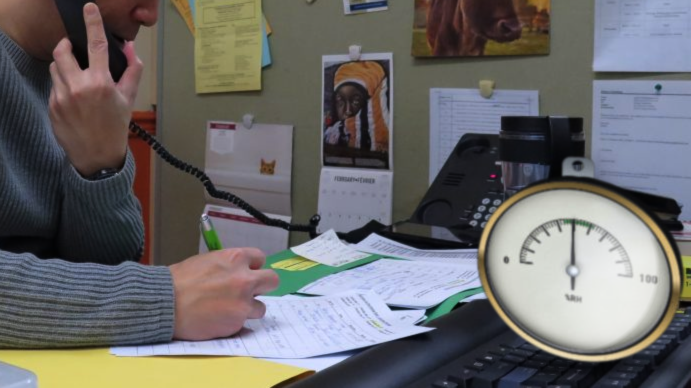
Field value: {"value": 50, "unit": "%"}
